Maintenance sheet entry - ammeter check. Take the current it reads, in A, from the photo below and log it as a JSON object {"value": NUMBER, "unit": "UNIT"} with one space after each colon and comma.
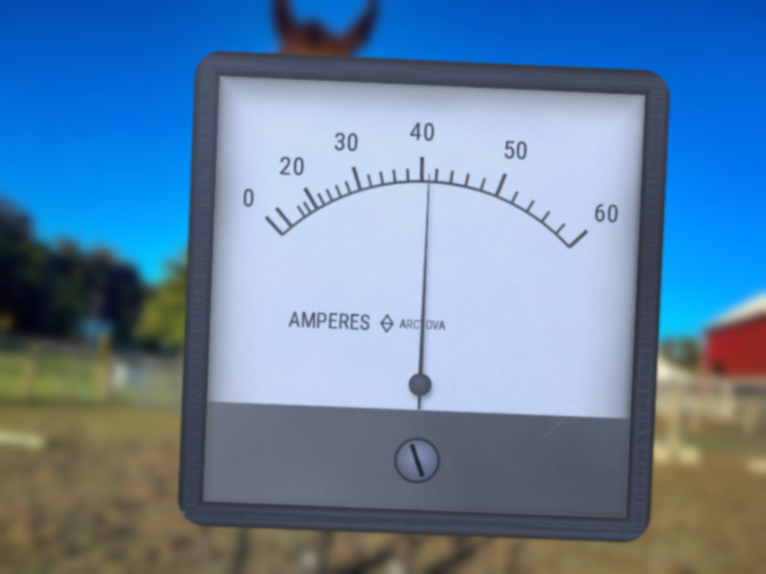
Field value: {"value": 41, "unit": "A"}
